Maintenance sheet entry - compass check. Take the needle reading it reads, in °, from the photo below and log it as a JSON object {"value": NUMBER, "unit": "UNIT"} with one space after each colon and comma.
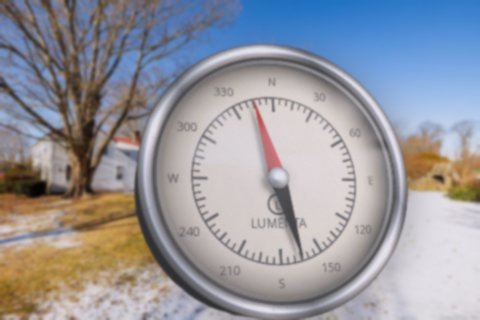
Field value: {"value": 345, "unit": "°"}
